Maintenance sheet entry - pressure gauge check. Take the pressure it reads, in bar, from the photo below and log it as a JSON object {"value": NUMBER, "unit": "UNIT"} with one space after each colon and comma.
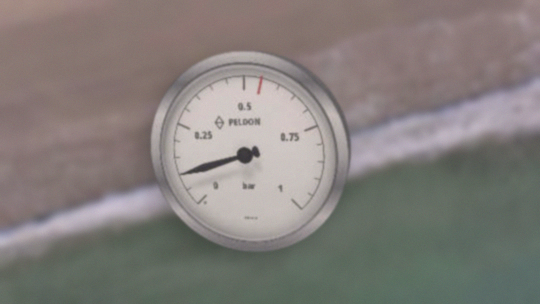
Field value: {"value": 0.1, "unit": "bar"}
